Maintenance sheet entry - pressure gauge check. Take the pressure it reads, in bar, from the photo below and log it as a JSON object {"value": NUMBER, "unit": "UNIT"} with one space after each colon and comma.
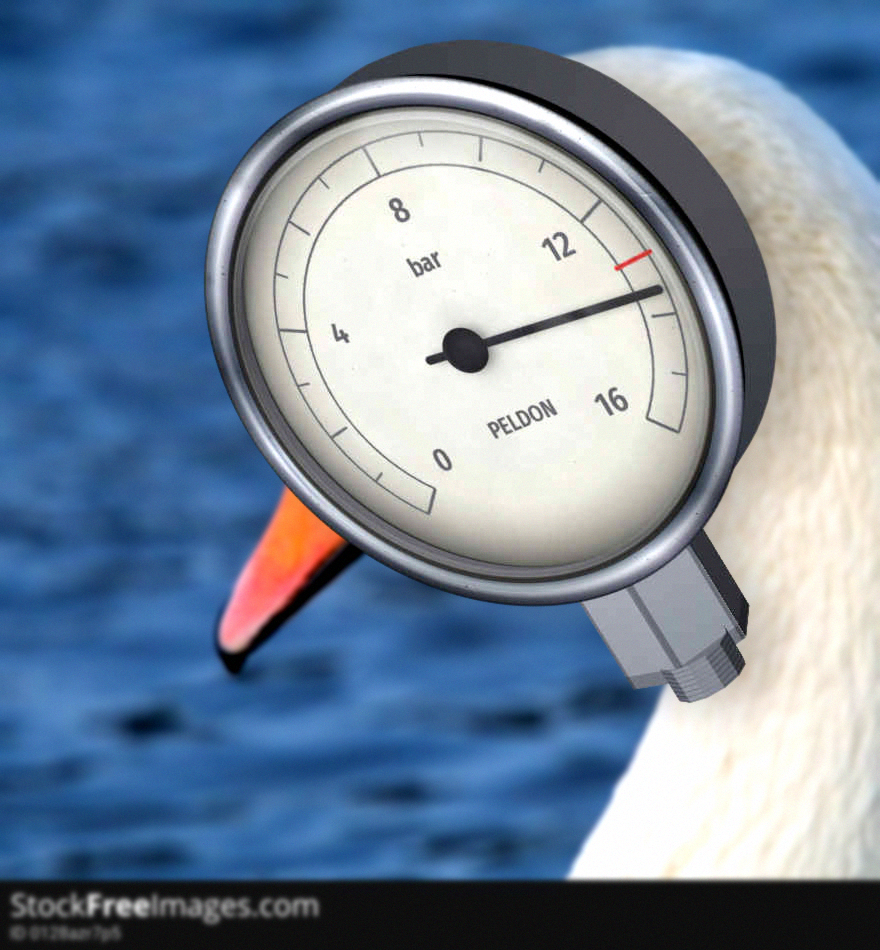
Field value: {"value": 13.5, "unit": "bar"}
